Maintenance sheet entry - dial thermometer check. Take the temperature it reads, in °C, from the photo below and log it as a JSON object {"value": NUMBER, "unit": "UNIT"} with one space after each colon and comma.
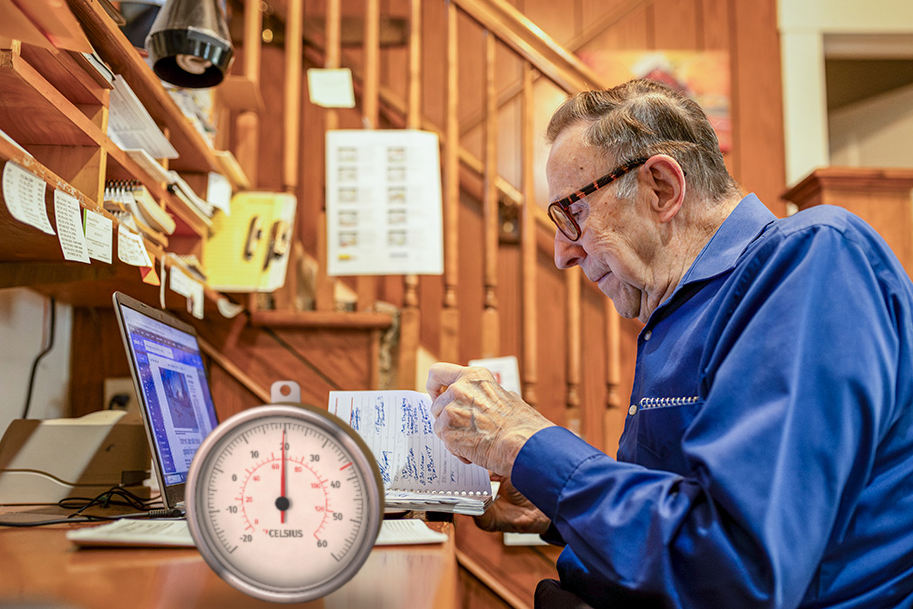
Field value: {"value": 20, "unit": "°C"}
